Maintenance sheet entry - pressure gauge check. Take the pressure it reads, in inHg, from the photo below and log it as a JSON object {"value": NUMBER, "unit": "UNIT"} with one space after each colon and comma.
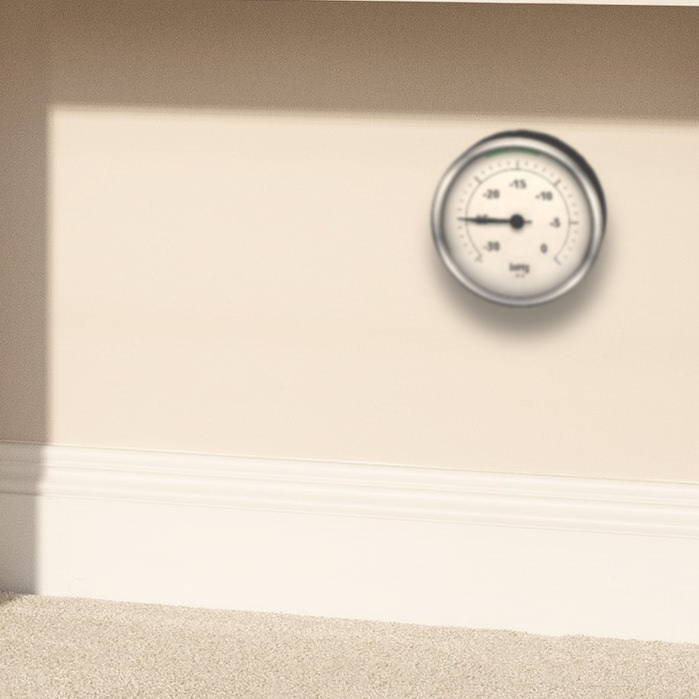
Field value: {"value": -25, "unit": "inHg"}
